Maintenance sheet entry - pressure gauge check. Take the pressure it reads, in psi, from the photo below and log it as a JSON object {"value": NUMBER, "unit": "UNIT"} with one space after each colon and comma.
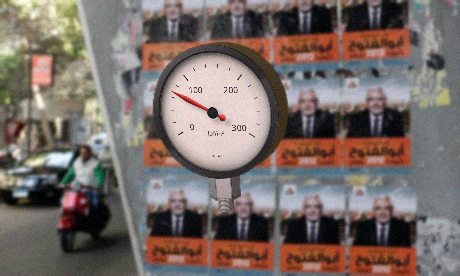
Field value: {"value": 70, "unit": "psi"}
